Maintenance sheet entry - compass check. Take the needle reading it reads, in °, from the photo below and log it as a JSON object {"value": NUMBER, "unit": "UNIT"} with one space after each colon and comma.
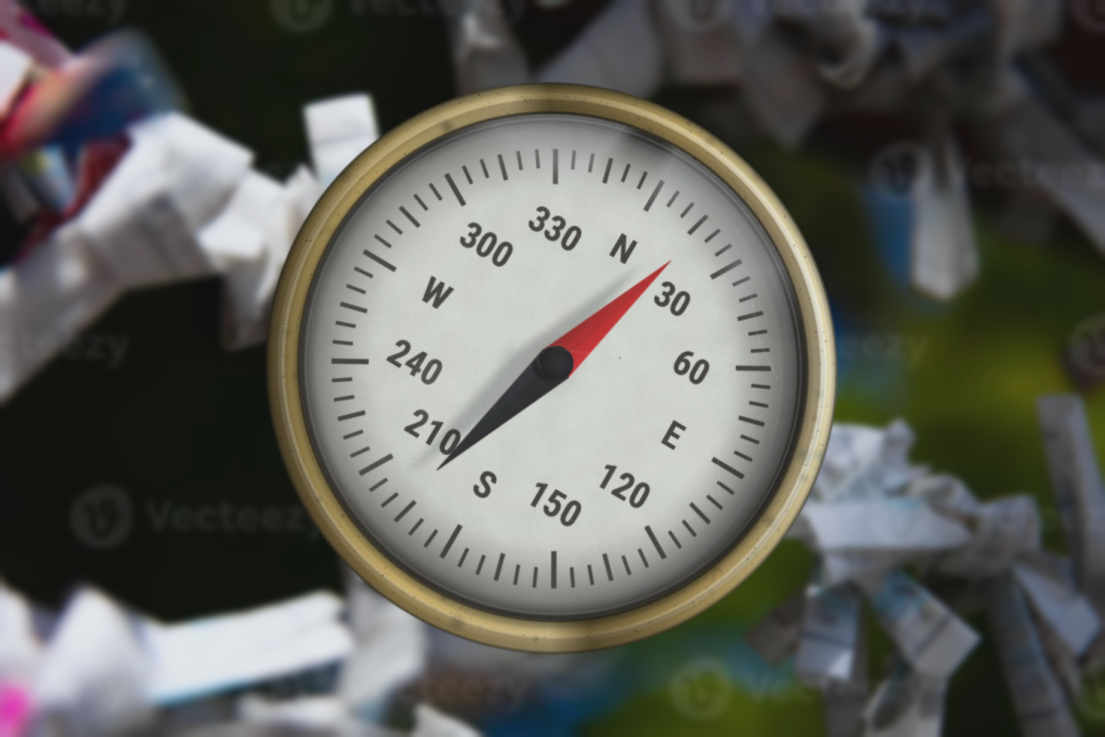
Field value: {"value": 17.5, "unit": "°"}
